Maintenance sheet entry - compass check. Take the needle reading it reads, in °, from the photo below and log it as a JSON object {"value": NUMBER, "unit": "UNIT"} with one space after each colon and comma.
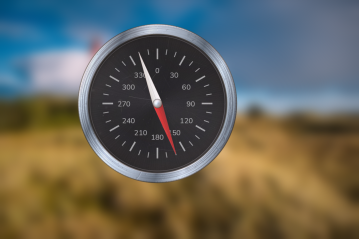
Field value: {"value": 160, "unit": "°"}
